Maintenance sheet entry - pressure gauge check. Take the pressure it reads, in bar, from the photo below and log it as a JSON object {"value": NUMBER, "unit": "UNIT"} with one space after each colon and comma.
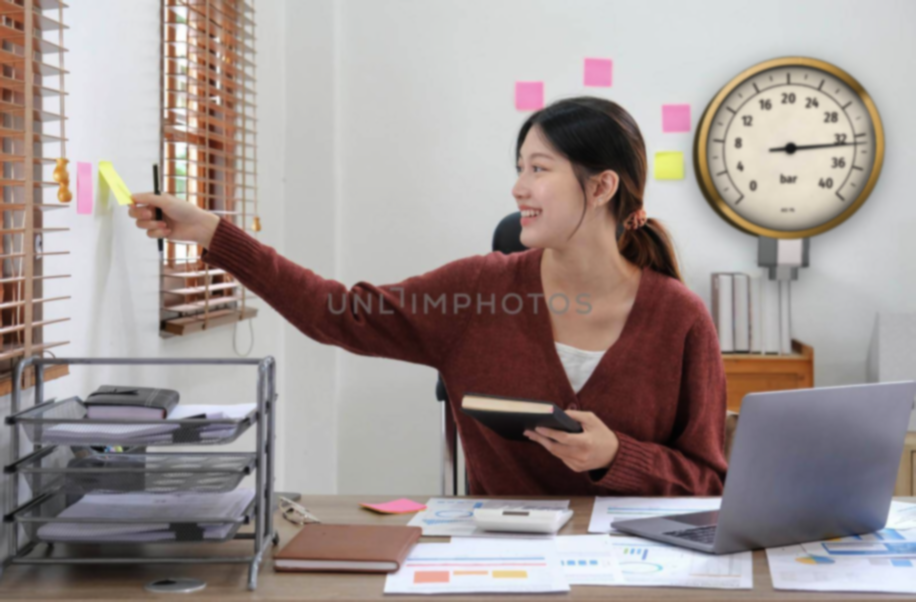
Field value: {"value": 33, "unit": "bar"}
